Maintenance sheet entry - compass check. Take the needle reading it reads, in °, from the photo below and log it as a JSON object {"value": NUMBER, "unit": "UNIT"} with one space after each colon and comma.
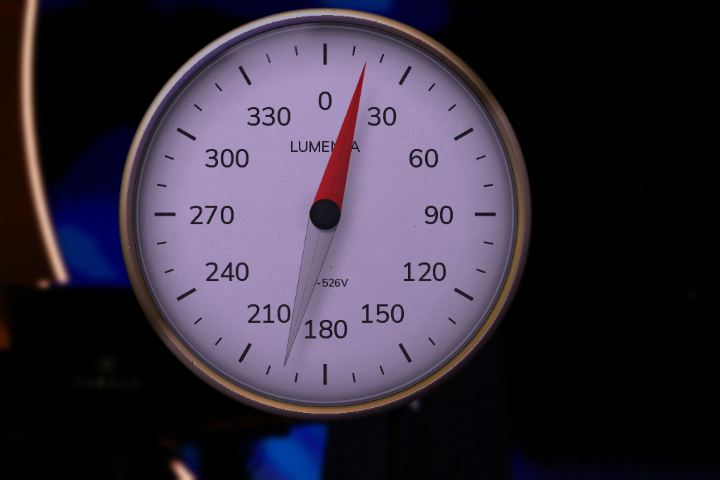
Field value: {"value": 15, "unit": "°"}
